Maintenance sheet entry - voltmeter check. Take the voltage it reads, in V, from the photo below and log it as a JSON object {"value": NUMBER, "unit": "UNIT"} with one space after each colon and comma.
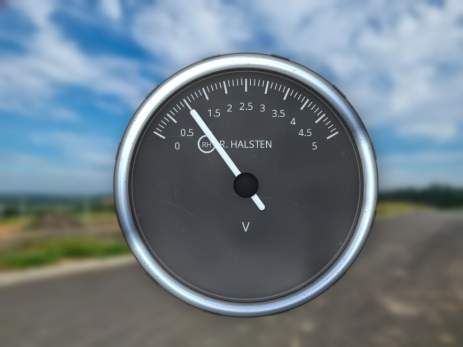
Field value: {"value": 1, "unit": "V"}
